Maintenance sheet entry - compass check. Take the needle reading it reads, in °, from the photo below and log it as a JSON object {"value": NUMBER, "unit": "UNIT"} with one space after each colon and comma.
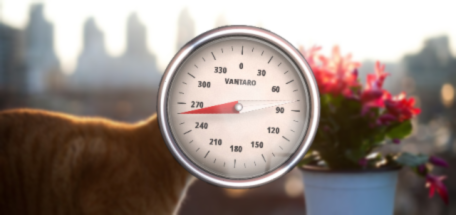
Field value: {"value": 260, "unit": "°"}
